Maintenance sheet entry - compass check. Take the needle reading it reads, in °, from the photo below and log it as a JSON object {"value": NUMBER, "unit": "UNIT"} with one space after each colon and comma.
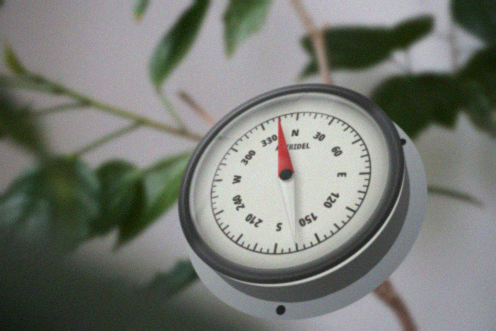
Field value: {"value": 345, "unit": "°"}
